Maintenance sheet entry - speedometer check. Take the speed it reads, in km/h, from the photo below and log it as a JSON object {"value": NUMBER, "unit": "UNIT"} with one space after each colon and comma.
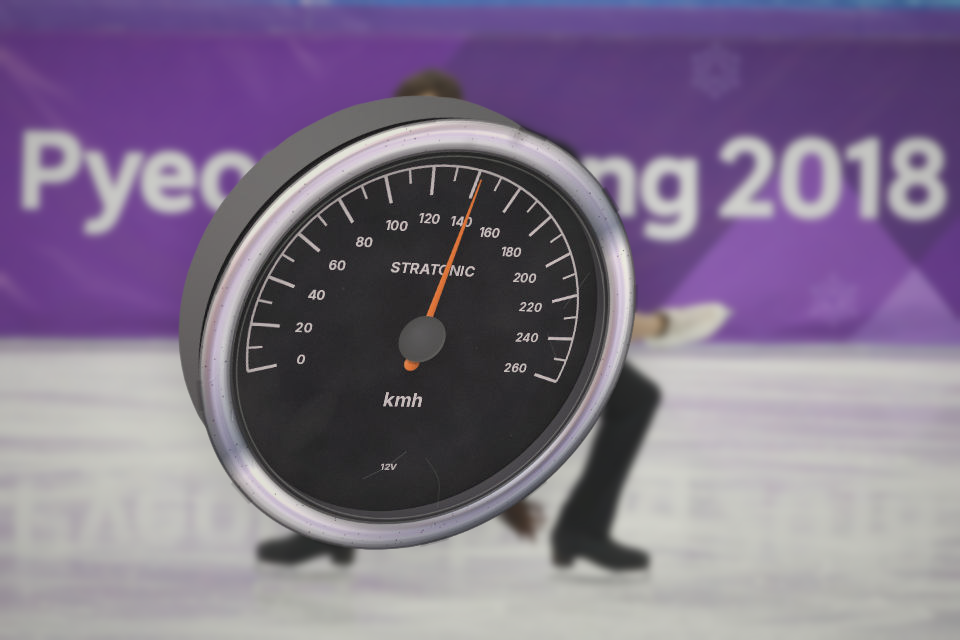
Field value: {"value": 140, "unit": "km/h"}
